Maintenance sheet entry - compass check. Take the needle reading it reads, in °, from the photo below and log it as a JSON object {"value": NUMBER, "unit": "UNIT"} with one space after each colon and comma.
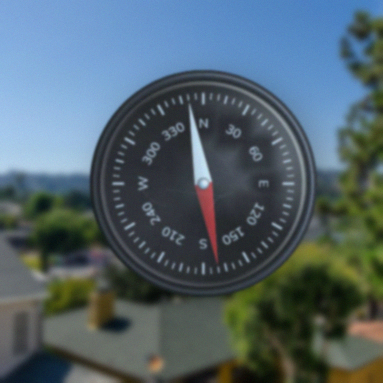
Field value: {"value": 170, "unit": "°"}
